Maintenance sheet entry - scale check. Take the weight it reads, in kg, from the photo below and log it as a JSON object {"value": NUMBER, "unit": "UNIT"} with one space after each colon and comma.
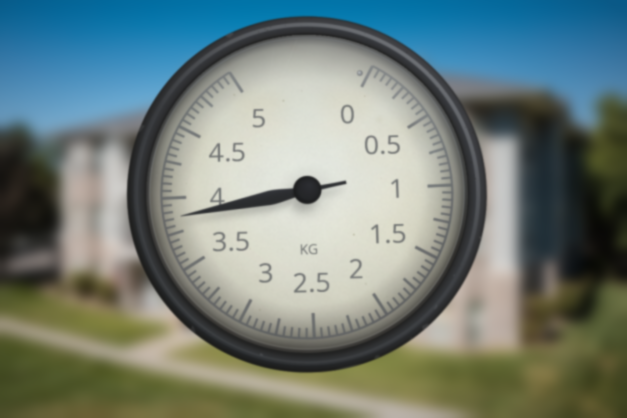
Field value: {"value": 3.85, "unit": "kg"}
